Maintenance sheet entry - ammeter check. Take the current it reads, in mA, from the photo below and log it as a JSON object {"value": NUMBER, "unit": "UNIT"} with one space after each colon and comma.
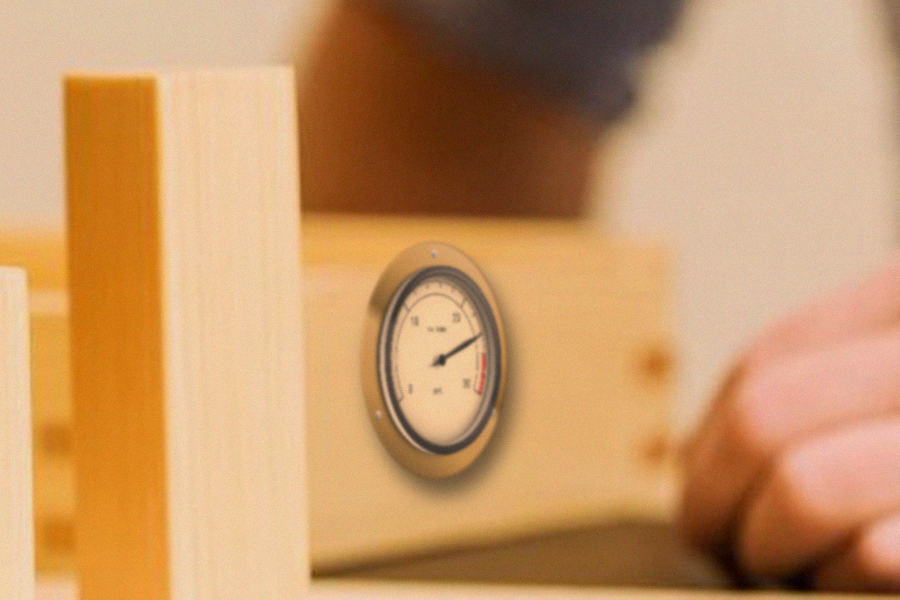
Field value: {"value": 24, "unit": "mA"}
